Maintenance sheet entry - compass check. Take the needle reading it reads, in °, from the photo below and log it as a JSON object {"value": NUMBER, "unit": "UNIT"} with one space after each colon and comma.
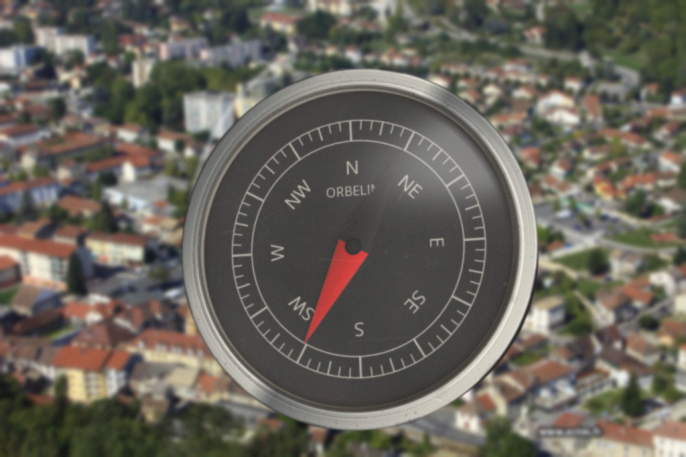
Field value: {"value": 210, "unit": "°"}
